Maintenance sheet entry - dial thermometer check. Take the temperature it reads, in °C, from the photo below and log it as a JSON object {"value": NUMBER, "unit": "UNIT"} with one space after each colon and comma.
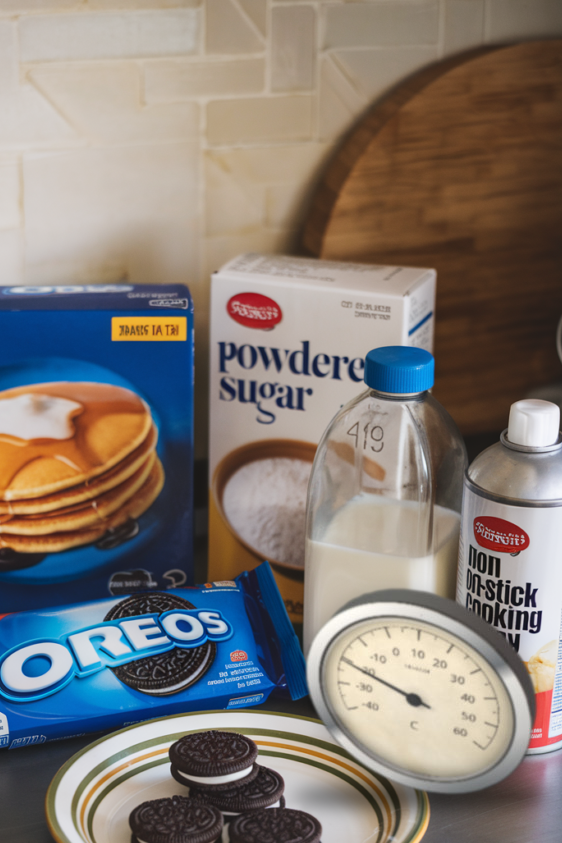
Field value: {"value": -20, "unit": "°C"}
